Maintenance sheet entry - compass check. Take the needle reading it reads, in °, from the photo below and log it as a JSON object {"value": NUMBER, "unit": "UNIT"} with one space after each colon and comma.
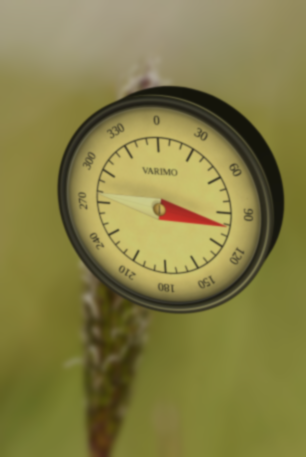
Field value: {"value": 100, "unit": "°"}
